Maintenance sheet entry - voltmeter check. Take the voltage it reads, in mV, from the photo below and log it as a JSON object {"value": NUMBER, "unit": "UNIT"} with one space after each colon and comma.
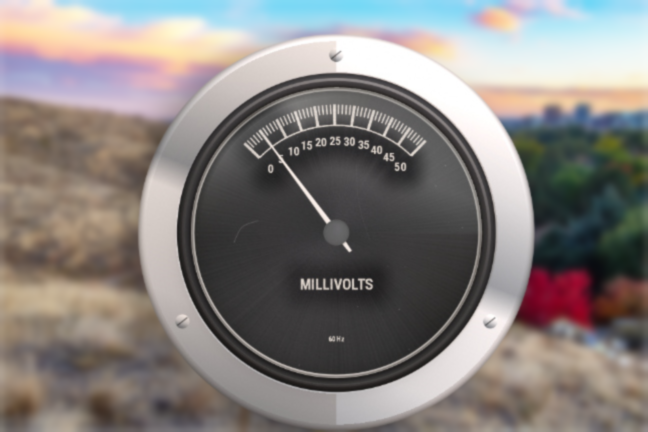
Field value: {"value": 5, "unit": "mV"}
